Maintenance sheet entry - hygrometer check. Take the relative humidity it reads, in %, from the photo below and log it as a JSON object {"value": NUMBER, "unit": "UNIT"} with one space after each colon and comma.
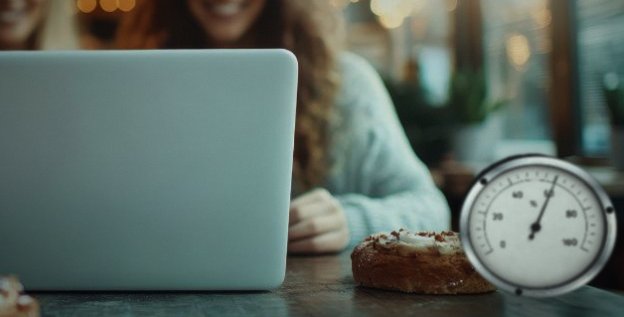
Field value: {"value": 60, "unit": "%"}
